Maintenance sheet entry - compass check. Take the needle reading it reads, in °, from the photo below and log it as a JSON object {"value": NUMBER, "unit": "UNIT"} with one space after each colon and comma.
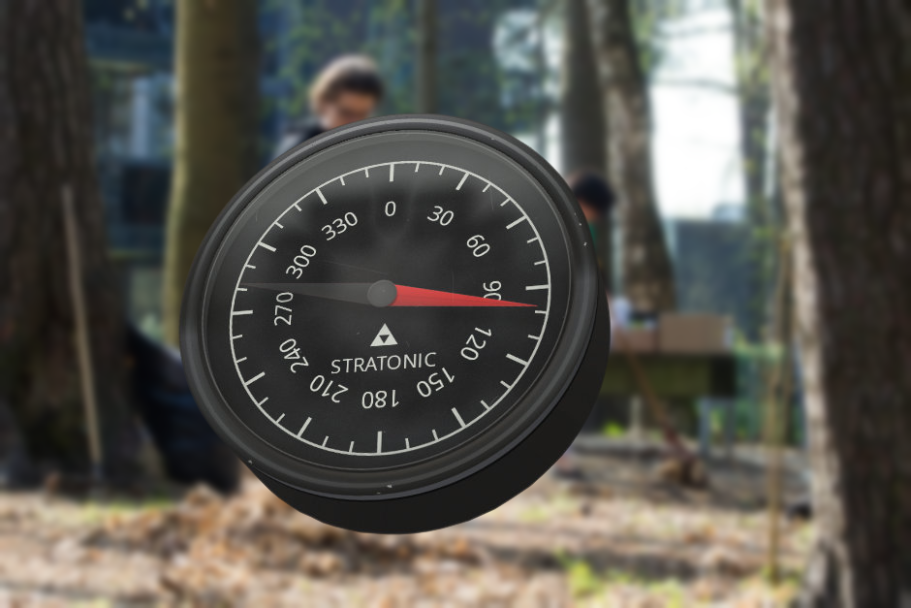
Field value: {"value": 100, "unit": "°"}
